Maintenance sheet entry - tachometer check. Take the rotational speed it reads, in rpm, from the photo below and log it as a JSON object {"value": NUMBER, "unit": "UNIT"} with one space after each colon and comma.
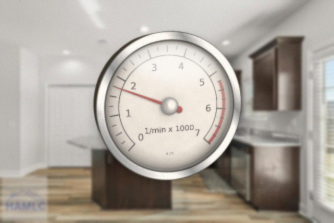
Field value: {"value": 1750, "unit": "rpm"}
